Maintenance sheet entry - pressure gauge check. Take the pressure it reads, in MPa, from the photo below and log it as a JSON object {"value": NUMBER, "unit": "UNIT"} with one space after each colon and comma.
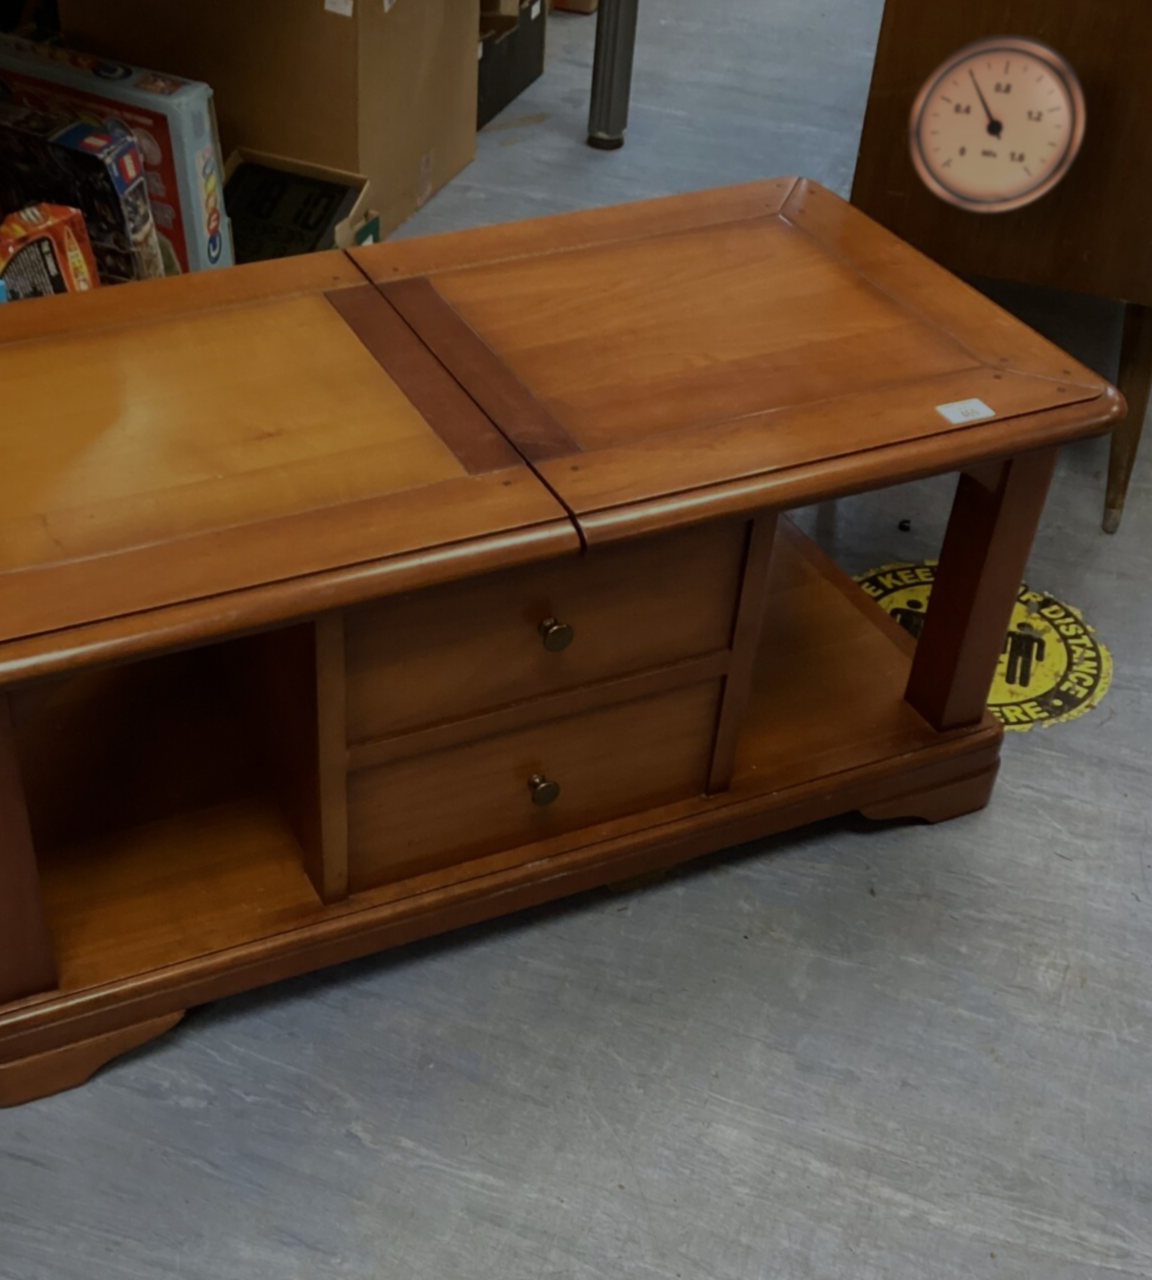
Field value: {"value": 0.6, "unit": "MPa"}
